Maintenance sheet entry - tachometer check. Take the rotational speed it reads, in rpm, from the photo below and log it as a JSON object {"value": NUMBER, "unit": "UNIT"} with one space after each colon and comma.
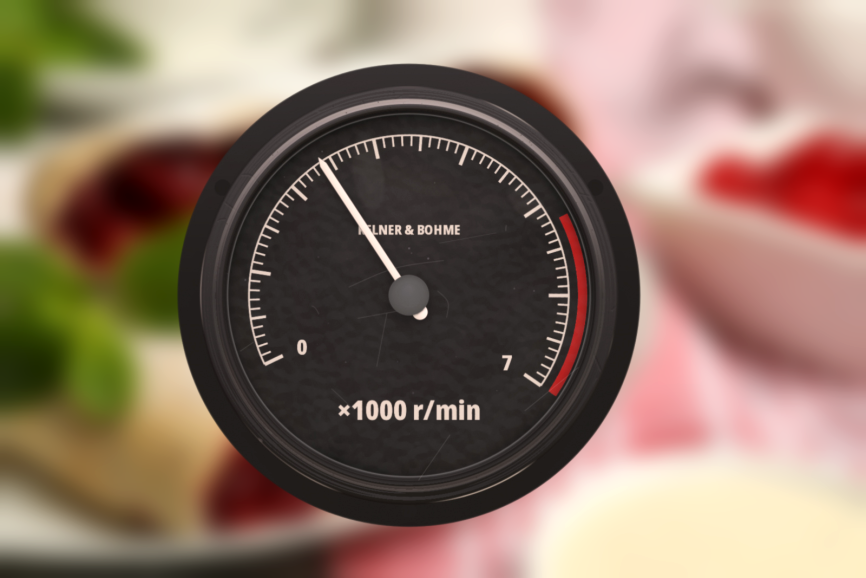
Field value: {"value": 2400, "unit": "rpm"}
